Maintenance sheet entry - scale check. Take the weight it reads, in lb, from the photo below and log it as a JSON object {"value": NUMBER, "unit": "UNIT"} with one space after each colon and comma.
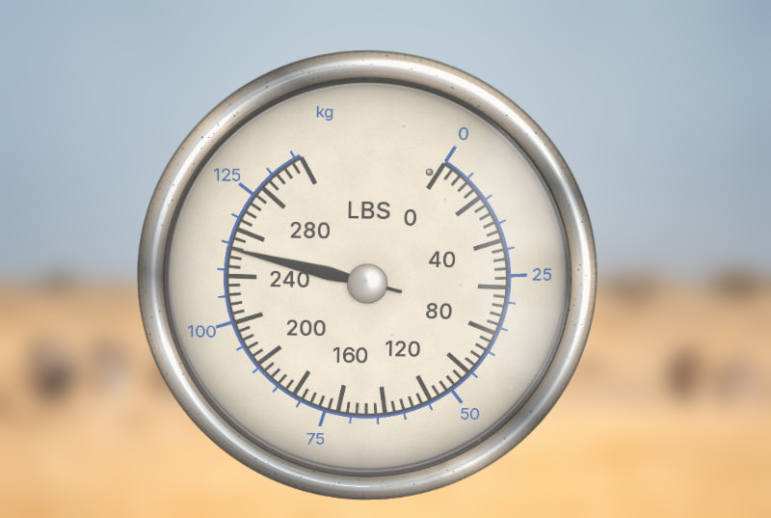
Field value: {"value": 252, "unit": "lb"}
